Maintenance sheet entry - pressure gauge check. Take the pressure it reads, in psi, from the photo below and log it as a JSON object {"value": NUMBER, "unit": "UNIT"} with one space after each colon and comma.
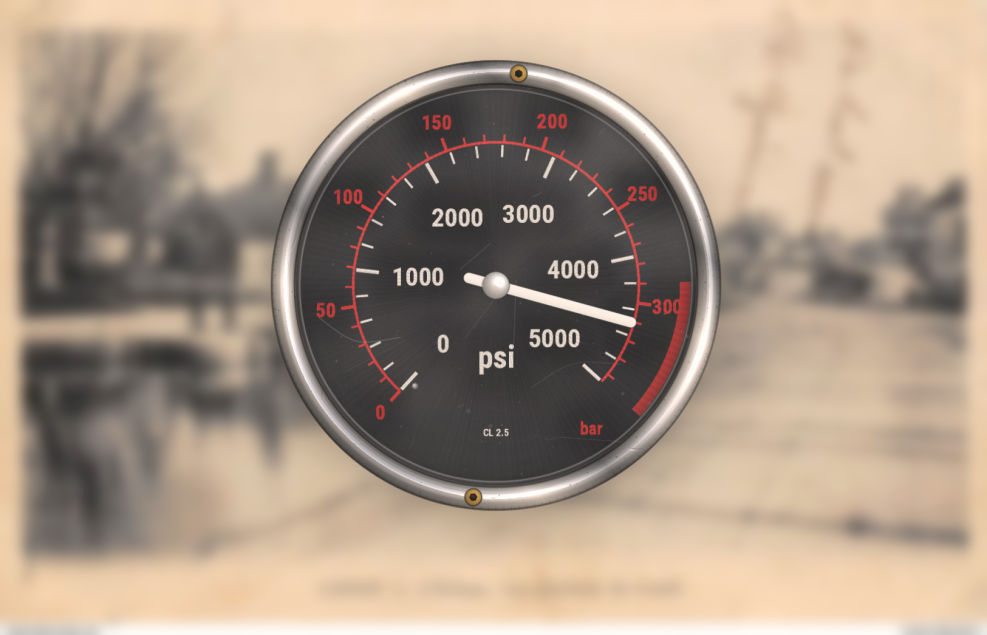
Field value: {"value": 4500, "unit": "psi"}
